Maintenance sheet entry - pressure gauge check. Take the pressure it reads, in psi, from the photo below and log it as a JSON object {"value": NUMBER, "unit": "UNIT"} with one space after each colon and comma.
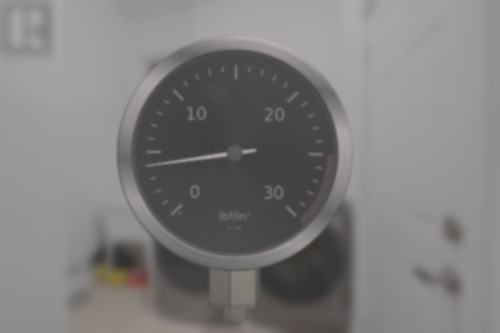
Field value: {"value": 4, "unit": "psi"}
